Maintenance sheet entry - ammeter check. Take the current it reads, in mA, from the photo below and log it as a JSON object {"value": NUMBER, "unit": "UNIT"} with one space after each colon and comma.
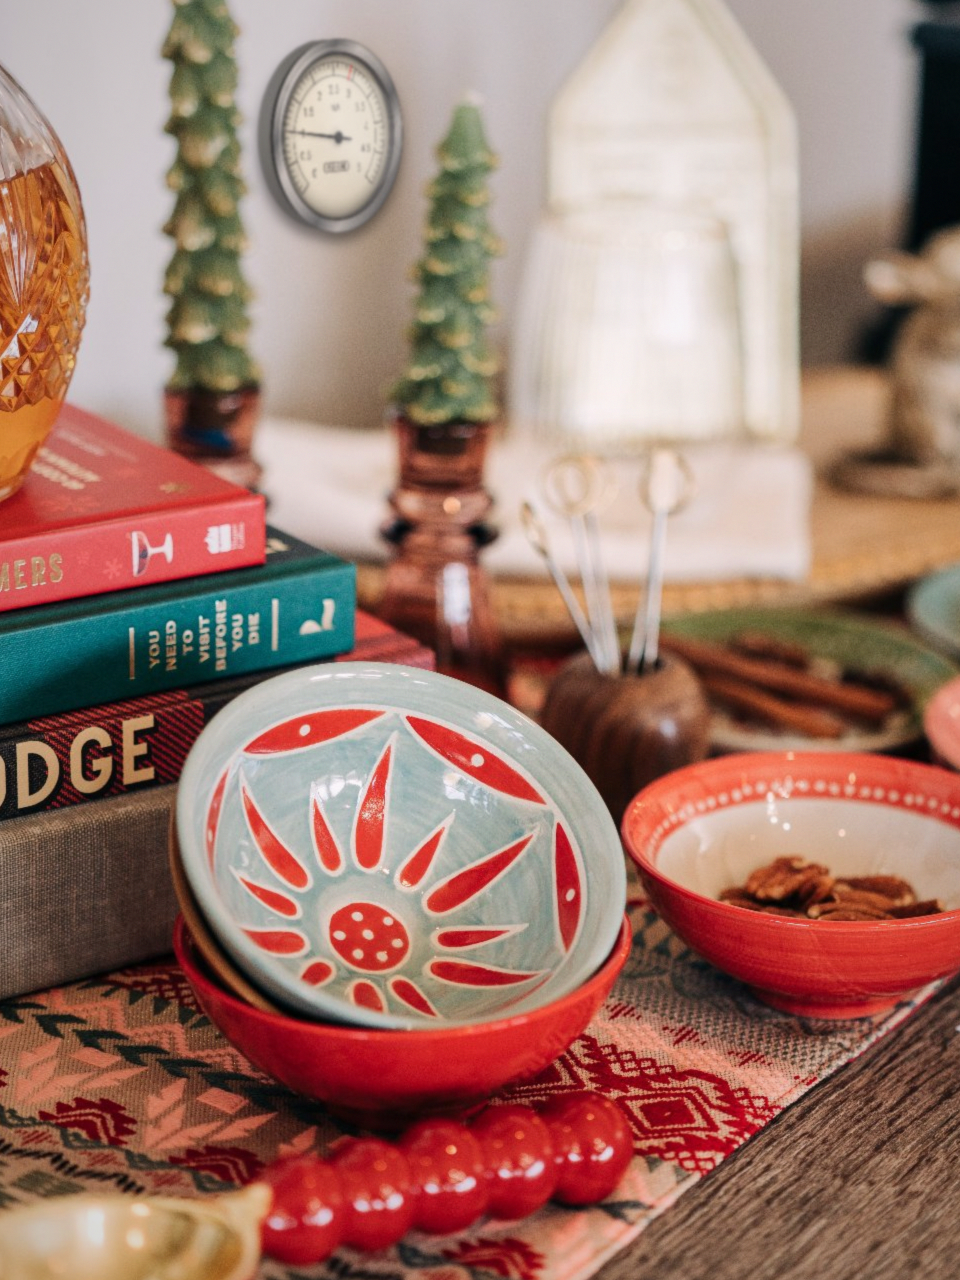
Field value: {"value": 1, "unit": "mA"}
